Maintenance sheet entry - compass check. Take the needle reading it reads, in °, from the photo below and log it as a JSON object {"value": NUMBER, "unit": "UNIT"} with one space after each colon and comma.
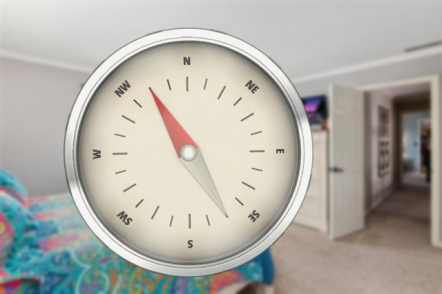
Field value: {"value": 330, "unit": "°"}
